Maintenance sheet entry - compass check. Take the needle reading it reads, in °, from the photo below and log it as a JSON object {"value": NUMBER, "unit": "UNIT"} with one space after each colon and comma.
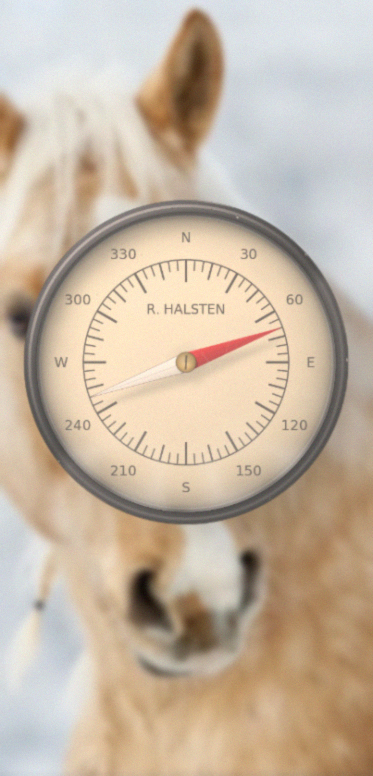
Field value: {"value": 70, "unit": "°"}
